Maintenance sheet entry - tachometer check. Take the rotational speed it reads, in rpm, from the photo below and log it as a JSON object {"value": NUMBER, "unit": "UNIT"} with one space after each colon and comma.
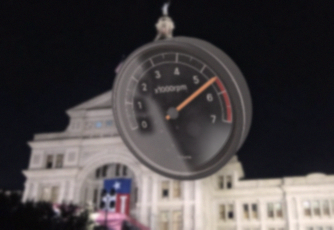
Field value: {"value": 5500, "unit": "rpm"}
